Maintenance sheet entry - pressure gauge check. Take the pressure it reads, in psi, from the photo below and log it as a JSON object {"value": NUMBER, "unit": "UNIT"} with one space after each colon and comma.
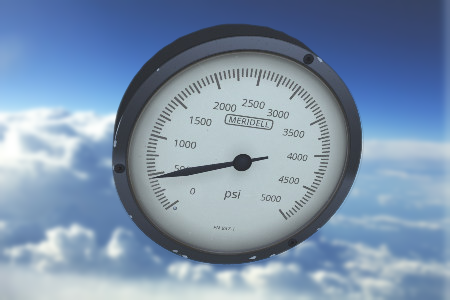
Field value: {"value": 500, "unit": "psi"}
